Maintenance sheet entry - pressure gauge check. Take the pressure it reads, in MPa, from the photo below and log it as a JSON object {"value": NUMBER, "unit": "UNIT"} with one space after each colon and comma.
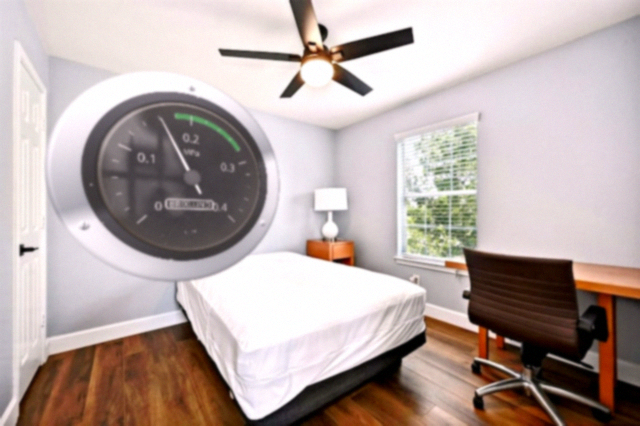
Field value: {"value": 0.16, "unit": "MPa"}
